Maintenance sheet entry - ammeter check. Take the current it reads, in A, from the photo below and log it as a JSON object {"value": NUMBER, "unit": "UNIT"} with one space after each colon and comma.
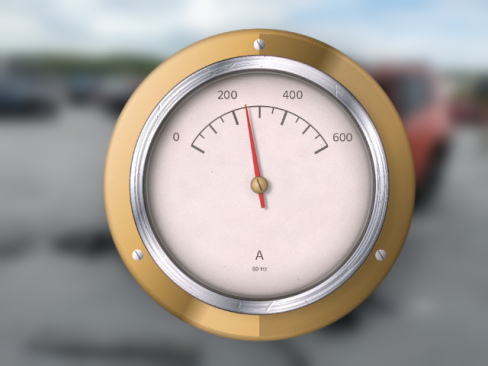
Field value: {"value": 250, "unit": "A"}
